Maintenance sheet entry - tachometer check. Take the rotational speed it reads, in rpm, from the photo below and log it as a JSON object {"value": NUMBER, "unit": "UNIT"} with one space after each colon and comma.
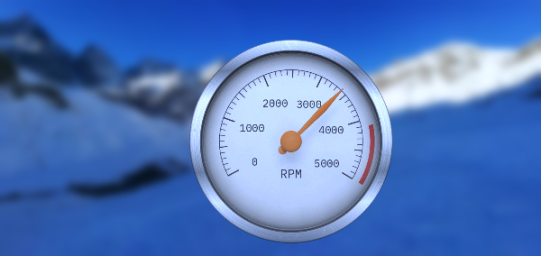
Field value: {"value": 3400, "unit": "rpm"}
